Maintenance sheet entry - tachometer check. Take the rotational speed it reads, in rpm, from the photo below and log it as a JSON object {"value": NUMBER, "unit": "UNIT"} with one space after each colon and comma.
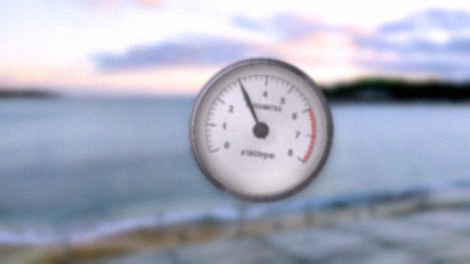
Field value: {"value": 3000, "unit": "rpm"}
